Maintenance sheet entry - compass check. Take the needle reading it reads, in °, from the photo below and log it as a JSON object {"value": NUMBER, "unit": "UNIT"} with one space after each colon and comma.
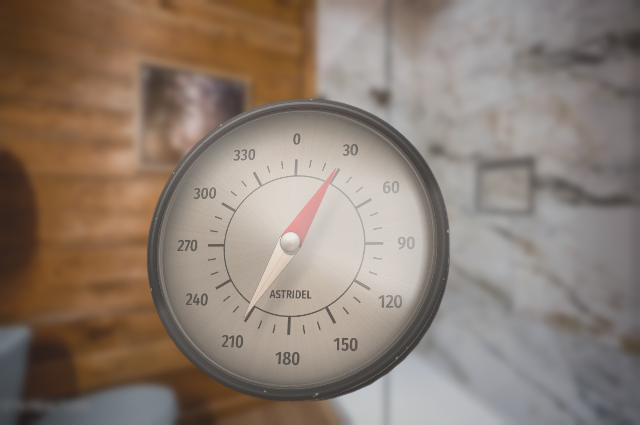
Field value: {"value": 30, "unit": "°"}
